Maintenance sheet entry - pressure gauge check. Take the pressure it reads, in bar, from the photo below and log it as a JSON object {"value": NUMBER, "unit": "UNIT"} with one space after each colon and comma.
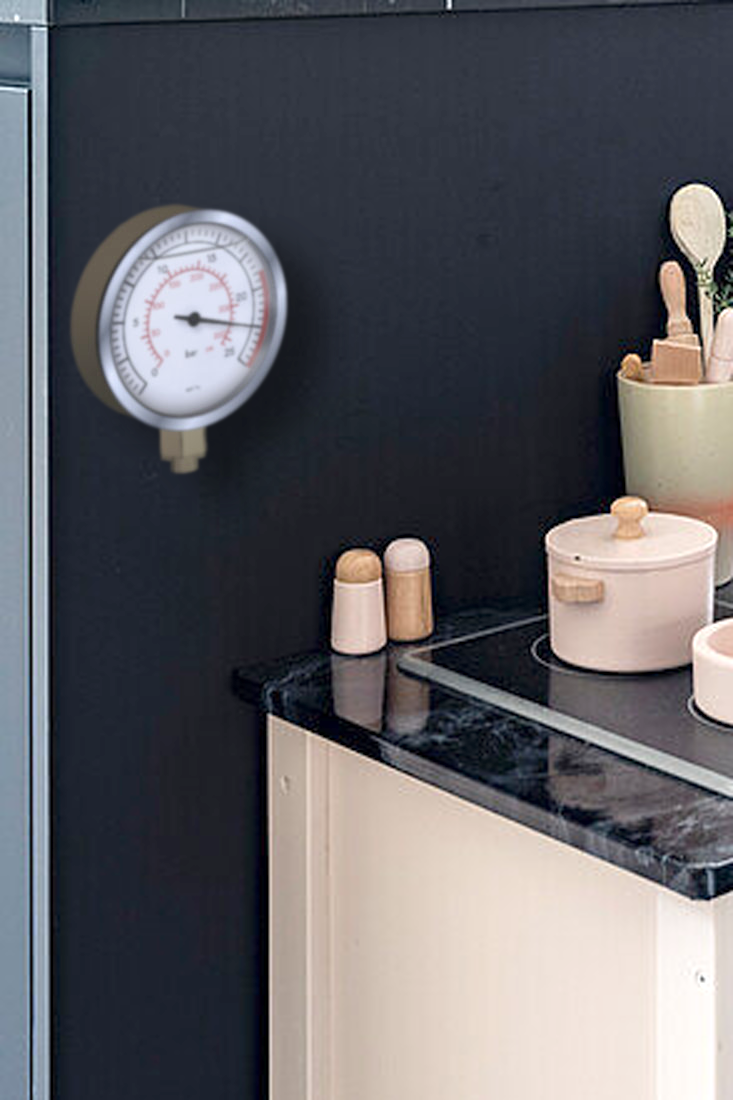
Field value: {"value": 22.5, "unit": "bar"}
